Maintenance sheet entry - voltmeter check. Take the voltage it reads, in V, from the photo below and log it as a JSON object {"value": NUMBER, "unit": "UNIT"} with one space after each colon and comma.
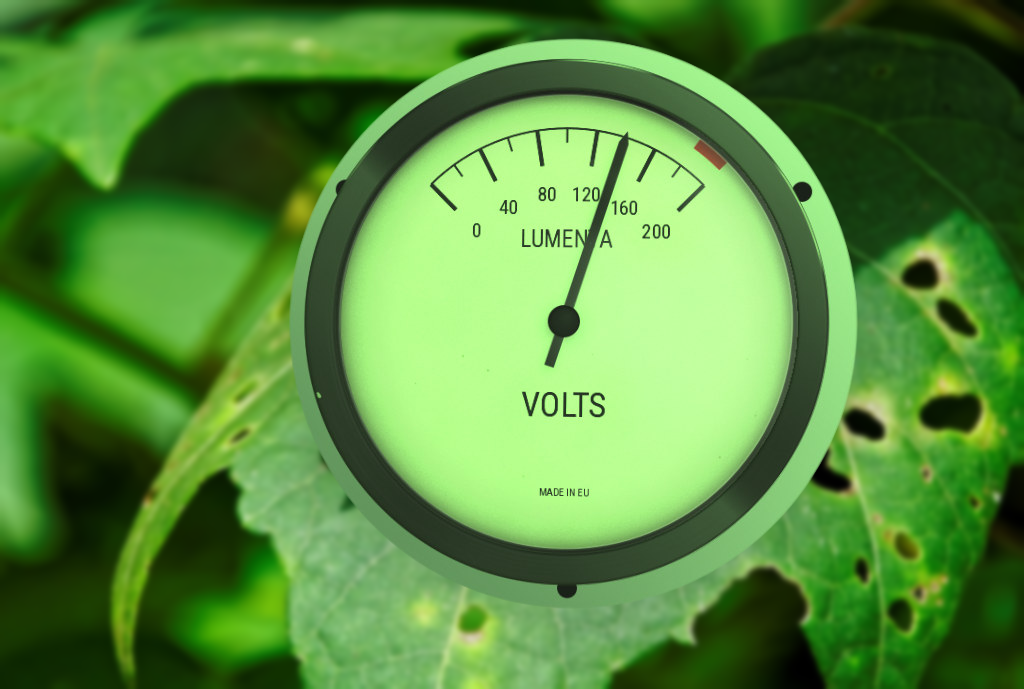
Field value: {"value": 140, "unit": "V"}
